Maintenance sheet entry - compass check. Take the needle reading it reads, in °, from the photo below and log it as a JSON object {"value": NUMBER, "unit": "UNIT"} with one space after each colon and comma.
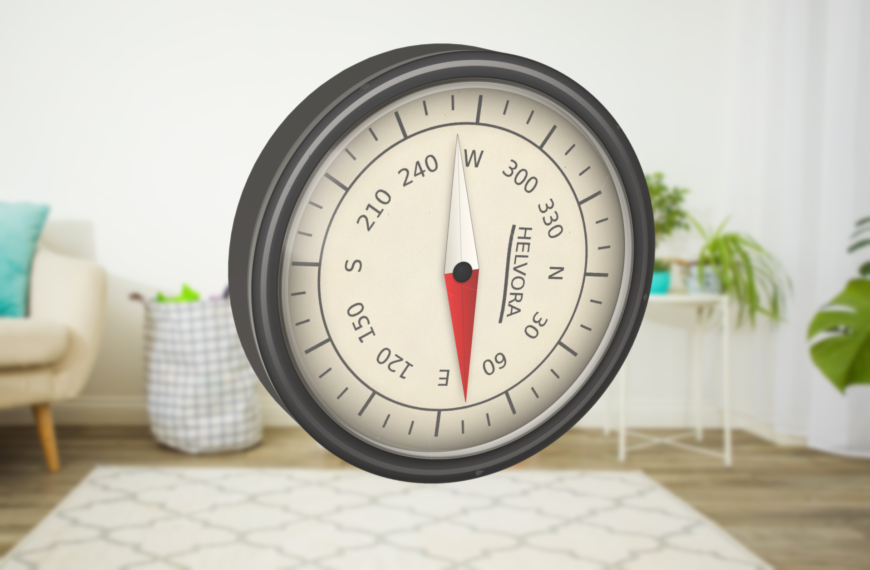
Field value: {"value": 80, "unit": "°"}
